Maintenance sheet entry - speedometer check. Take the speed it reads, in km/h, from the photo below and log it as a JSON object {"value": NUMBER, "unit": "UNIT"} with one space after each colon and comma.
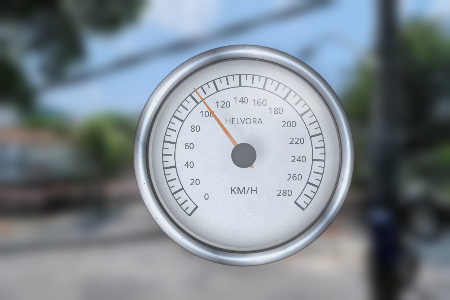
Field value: {"value": 105, "unit": "km/h"}
